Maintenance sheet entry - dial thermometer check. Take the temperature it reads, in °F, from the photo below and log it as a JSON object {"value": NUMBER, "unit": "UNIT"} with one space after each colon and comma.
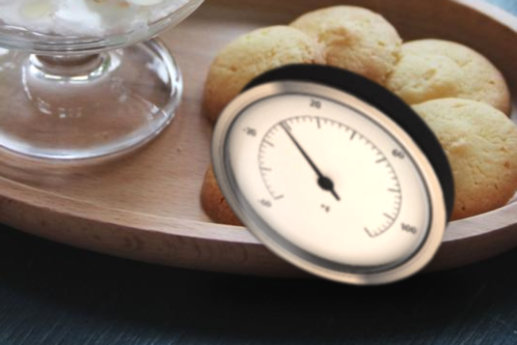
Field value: {"value": 0, "unit": "°F"}
